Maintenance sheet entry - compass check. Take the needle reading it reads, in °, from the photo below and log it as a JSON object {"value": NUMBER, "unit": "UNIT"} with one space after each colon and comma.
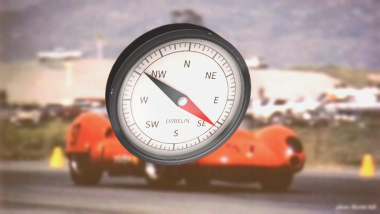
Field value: {"value": 125, "unit": "°"}
